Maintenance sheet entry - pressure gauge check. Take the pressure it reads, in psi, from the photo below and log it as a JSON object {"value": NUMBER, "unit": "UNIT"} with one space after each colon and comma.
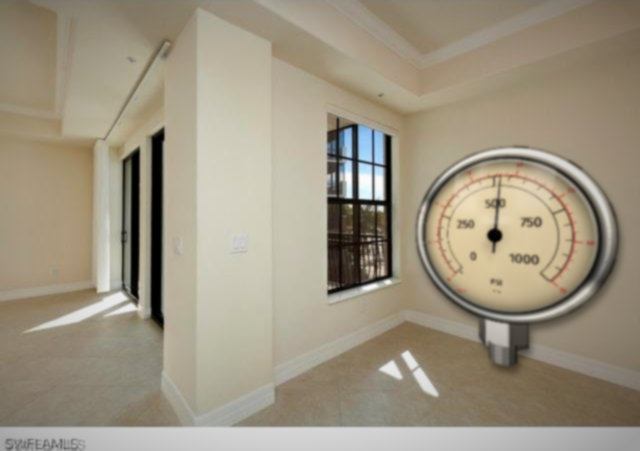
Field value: {"value": 525, "unit": "psi"}
